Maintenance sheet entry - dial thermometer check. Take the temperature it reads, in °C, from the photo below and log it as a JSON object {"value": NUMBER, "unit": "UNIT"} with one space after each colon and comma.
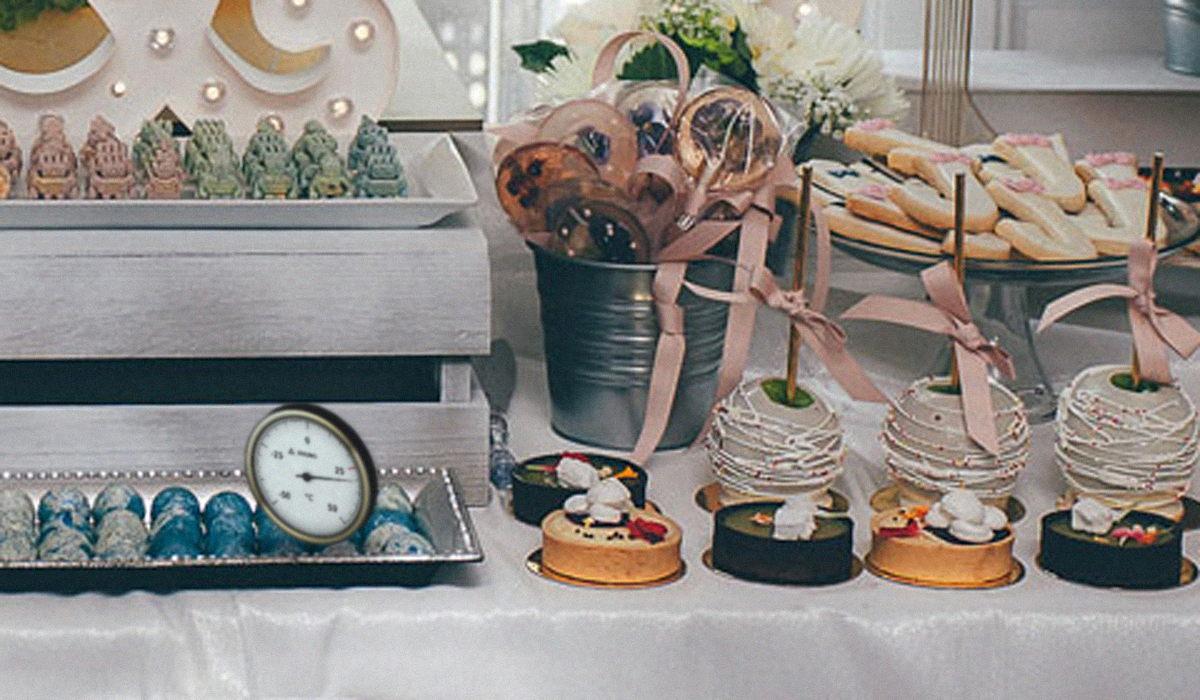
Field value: {"value": 30, "unit": "°C"}
